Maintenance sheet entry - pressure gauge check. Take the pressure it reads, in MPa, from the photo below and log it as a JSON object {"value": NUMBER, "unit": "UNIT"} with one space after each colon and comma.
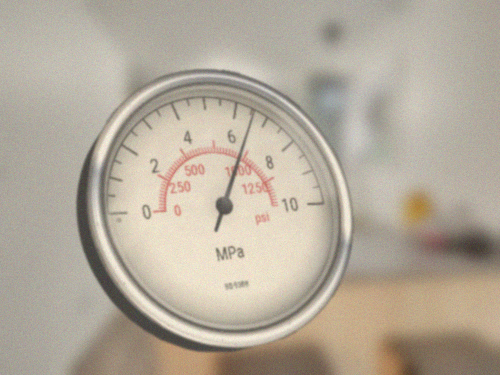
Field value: {"value": 6.5, "unit": "MPa"}
